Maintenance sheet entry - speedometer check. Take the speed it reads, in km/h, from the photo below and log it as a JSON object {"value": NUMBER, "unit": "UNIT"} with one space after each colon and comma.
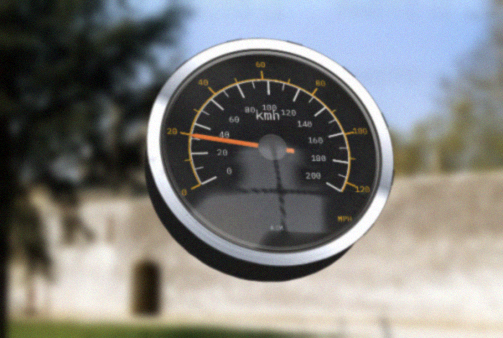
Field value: {"value": 30, "unit": "km/h"}
